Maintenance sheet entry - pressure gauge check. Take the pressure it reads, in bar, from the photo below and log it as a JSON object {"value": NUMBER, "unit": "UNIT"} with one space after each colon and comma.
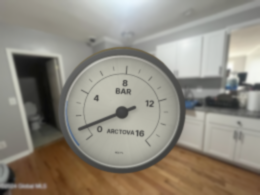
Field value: {"value": 1, "unit": "bar"}
